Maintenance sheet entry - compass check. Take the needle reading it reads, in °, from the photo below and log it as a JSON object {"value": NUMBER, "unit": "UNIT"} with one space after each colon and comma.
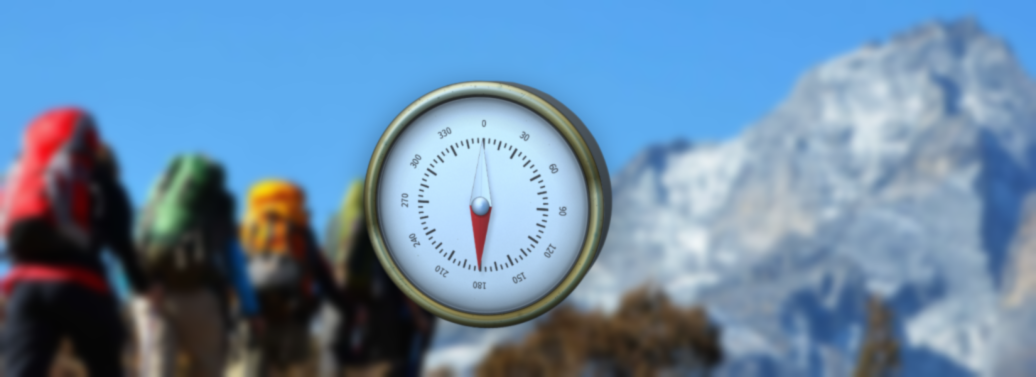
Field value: {"value": 180, "unit": "°"}
